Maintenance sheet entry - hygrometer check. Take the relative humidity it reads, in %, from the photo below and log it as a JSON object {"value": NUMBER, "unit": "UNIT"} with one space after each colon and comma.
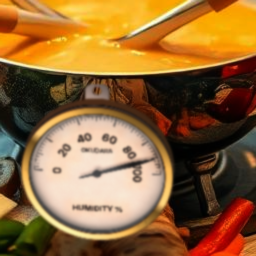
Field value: {"value": 90, "unit": "%"}
